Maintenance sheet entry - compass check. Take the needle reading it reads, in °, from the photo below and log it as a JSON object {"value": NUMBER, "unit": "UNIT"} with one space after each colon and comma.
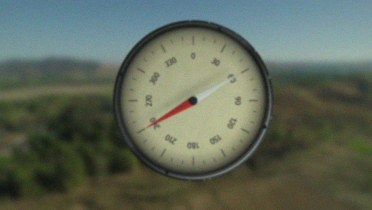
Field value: {"value": 240, "unit": "°"}
